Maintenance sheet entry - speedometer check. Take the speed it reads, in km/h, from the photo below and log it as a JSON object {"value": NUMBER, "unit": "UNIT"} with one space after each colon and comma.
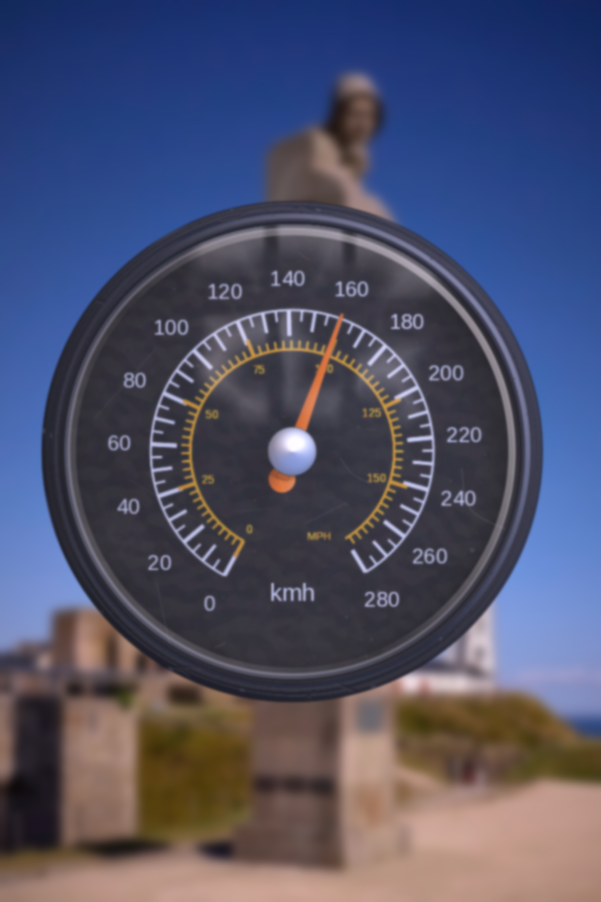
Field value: {"value": 160, "unit": "km/h"}
